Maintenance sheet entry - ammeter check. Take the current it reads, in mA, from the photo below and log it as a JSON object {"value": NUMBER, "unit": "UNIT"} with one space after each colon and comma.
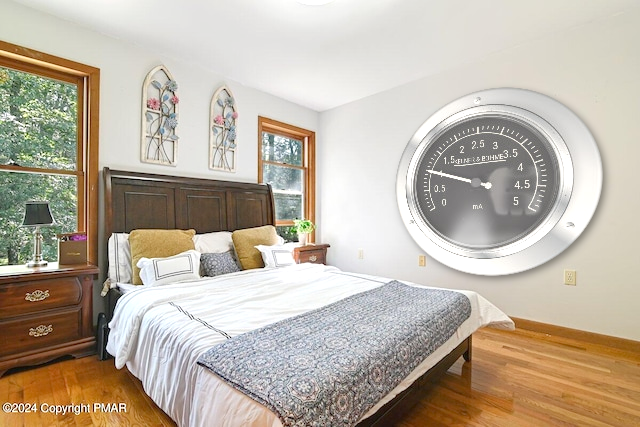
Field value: {"value": 1, "unit": "mA"}
